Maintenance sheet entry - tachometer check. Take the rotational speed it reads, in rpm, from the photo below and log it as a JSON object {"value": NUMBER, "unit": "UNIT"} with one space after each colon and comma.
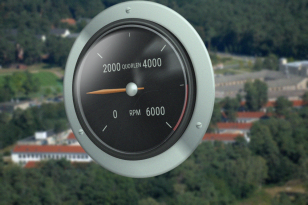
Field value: {"value": 1000, "unit": "rpm"}
